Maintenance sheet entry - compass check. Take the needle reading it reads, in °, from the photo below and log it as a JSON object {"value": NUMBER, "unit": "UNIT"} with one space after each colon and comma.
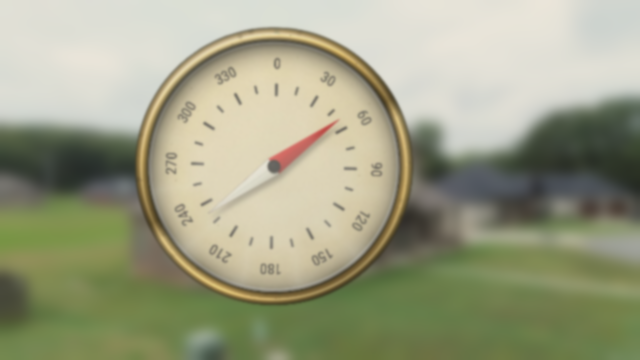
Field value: {"value": 52.5, "unit": "°"}
